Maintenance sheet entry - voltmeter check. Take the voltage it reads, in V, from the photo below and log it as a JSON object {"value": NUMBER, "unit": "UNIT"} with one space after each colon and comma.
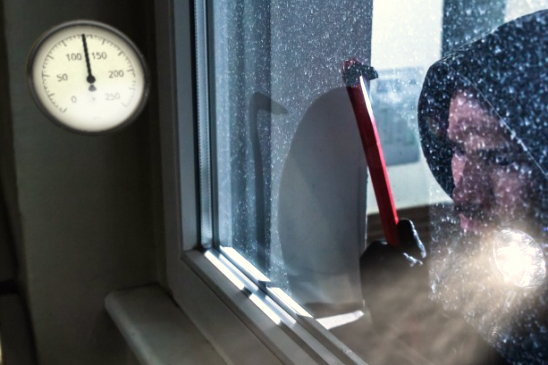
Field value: {"value": 125, "unit": "V"}
